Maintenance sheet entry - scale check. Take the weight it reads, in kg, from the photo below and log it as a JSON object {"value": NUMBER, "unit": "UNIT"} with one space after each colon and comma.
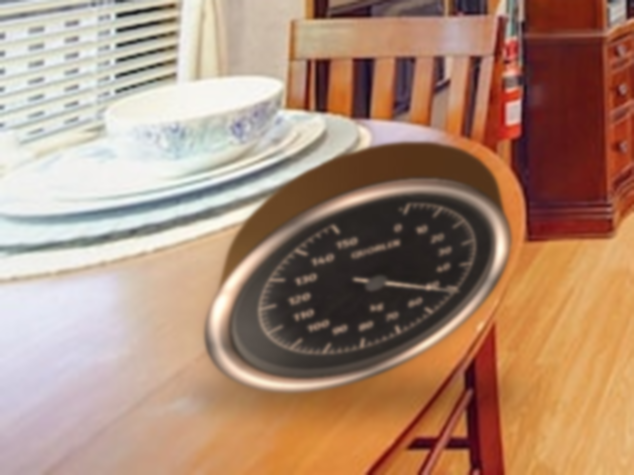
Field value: {"value": 50, "unit": "kg"}
